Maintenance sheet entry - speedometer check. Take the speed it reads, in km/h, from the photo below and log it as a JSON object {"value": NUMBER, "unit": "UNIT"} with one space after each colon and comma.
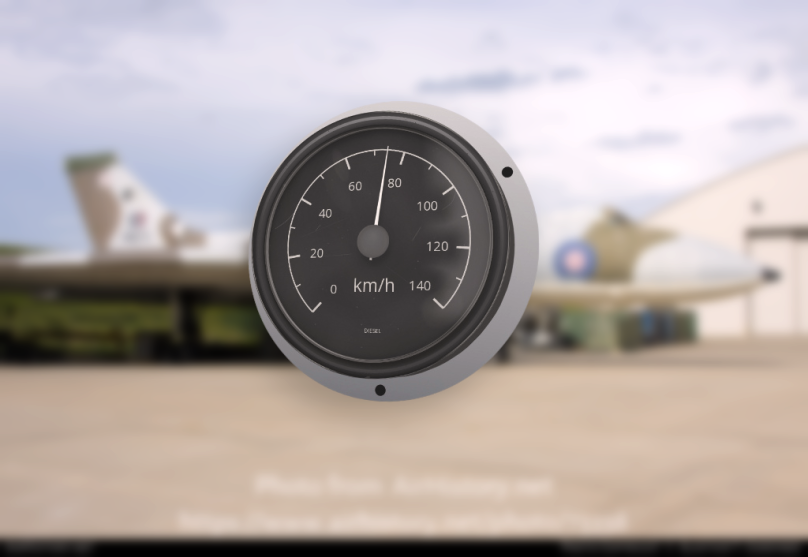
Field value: {"value": 75, "unit": "km/h"}
